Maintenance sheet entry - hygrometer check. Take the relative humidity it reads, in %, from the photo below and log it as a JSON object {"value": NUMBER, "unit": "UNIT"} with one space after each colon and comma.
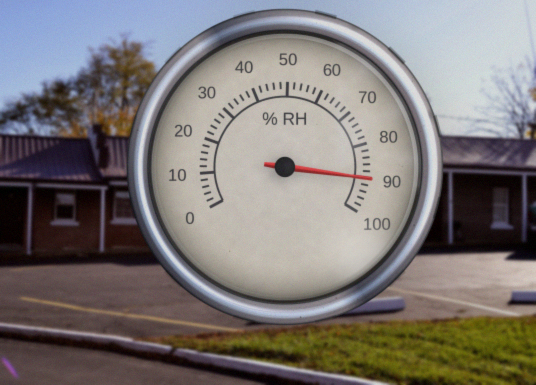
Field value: {"value": 90, "unit": "%"}
